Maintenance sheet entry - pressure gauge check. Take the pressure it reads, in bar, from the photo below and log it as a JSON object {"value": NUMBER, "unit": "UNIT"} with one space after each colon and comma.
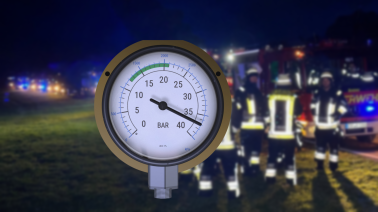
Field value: {"value": 37, "unit": "bar"}
